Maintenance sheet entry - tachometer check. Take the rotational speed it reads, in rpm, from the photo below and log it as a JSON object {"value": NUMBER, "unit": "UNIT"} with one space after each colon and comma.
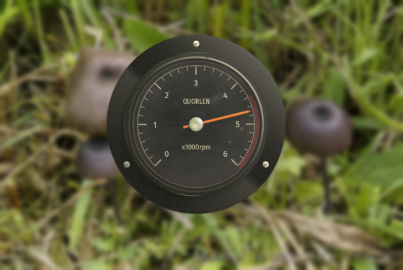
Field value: {"value": 4700, "unit": "rpm"}
